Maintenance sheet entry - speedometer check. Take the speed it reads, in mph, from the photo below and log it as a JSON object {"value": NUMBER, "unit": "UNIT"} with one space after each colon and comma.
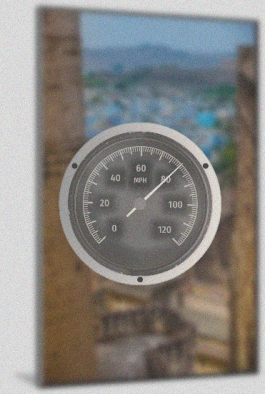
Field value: {"value": 80, "unit": "mph"}
